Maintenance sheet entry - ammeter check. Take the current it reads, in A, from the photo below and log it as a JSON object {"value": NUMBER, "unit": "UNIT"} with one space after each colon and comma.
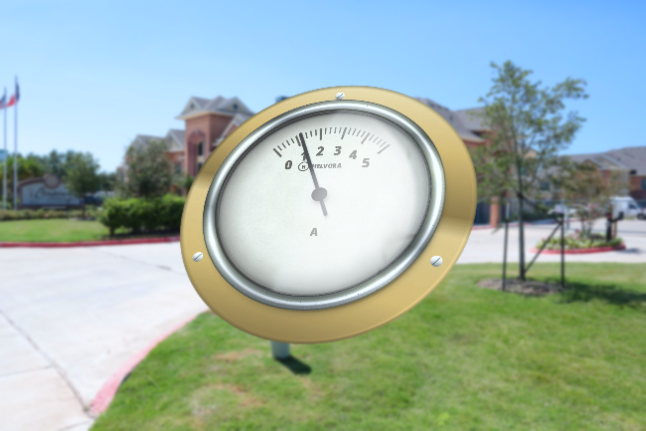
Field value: {"value": 1.2, "unit": "A"}
